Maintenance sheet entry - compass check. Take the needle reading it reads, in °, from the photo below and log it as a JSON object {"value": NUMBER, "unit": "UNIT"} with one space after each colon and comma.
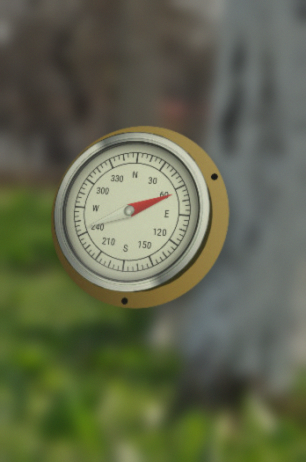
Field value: {"value": 65, "unit": "°"}
